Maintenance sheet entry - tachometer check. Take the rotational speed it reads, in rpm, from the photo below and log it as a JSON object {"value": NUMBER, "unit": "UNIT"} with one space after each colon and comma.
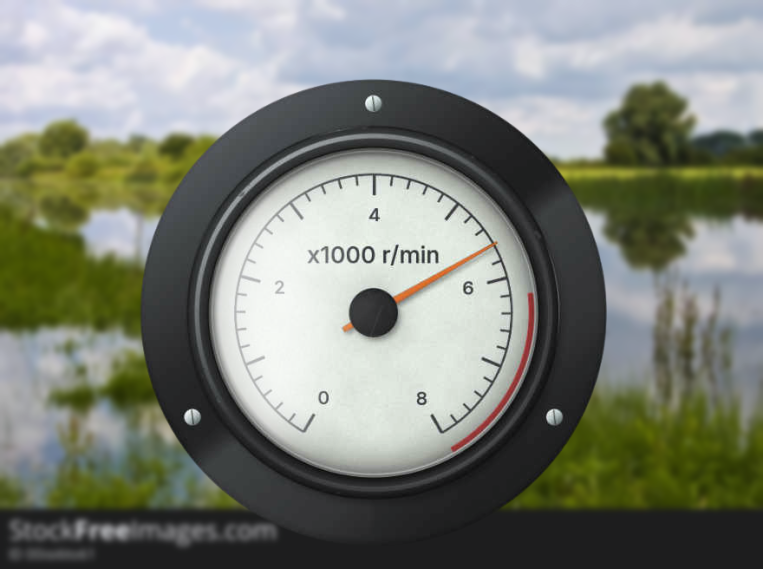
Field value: {"value": 5600, "unit": "rpm"}
